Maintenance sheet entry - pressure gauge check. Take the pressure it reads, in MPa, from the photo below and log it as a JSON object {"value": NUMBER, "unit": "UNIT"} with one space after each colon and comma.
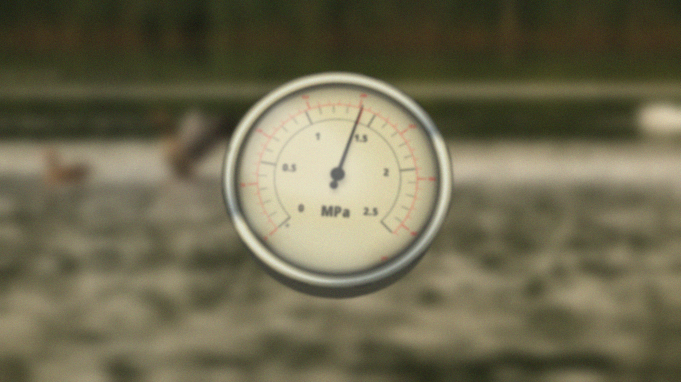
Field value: {"value": 1.4, "unit": "MPa"}
